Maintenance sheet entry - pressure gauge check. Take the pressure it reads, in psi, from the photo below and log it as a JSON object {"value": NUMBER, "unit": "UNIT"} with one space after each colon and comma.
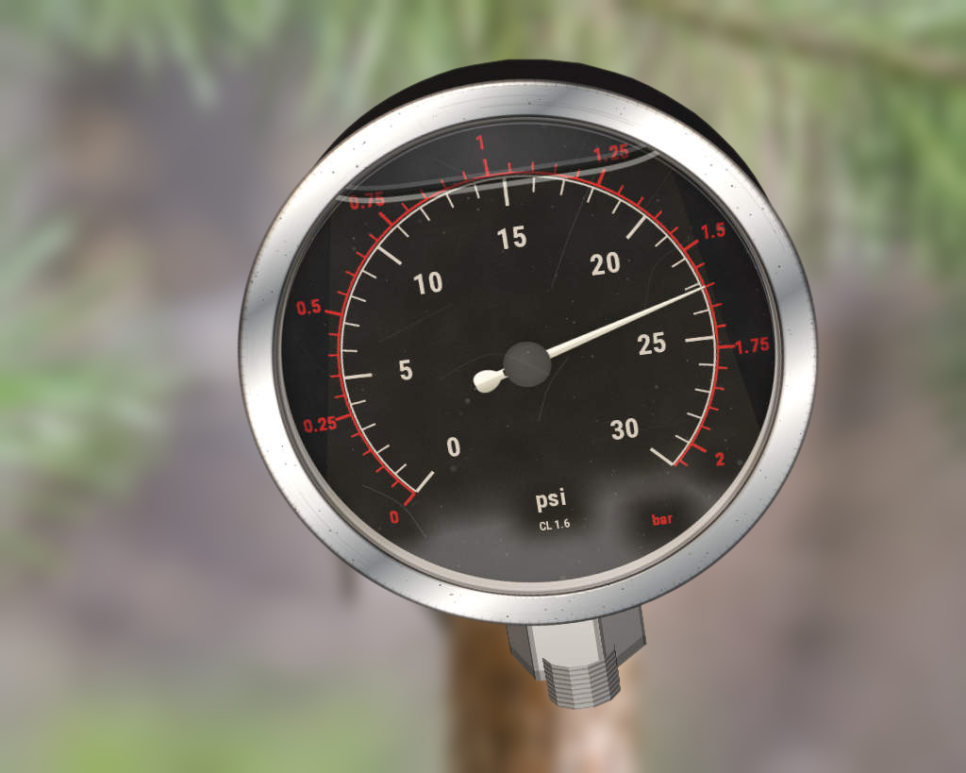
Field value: {"value": 23, "unit": "psi"}
